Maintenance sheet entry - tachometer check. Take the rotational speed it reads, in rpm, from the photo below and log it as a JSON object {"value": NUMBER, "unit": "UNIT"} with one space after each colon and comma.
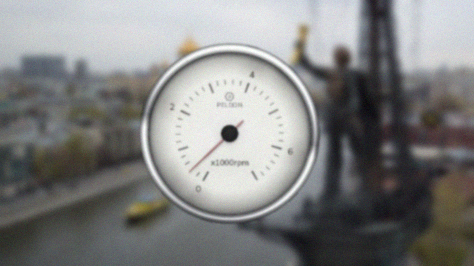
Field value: {"value": 400, "unit": "rpm"}
